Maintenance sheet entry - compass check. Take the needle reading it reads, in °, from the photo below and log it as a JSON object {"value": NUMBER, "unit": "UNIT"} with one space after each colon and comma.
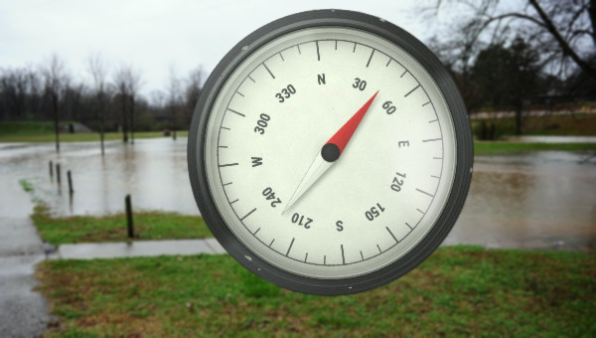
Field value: {"value": 45, "unit": "°"}
